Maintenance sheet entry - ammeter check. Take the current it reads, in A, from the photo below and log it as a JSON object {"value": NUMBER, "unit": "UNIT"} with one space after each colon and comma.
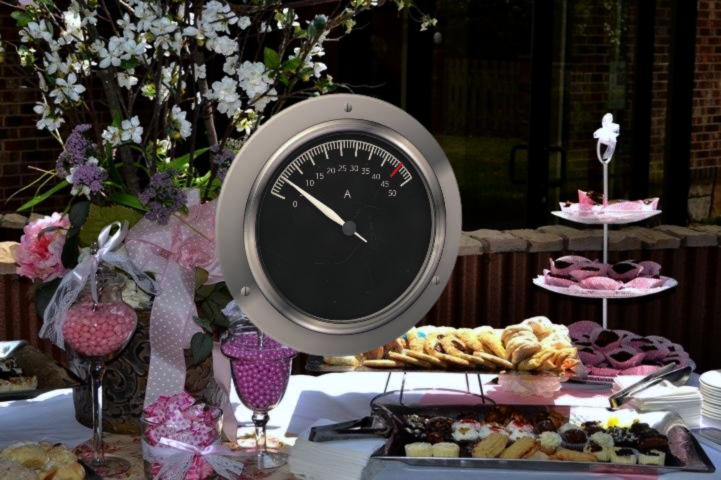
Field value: {"value": 5, "unit": "A"}
